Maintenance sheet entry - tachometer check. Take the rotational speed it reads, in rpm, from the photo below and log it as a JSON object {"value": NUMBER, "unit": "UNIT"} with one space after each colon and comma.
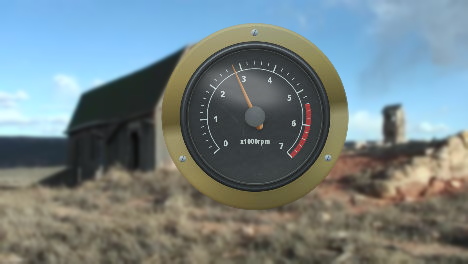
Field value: {"value": 2800, "unit": "rpm"}
